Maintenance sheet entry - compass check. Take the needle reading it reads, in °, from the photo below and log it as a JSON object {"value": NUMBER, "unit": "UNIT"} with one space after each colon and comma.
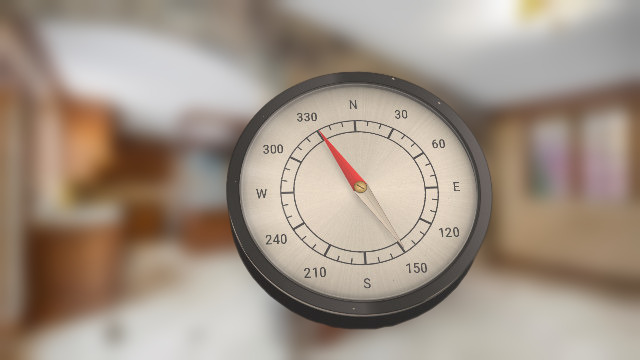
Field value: {"value": 330, "unit": "°"}
